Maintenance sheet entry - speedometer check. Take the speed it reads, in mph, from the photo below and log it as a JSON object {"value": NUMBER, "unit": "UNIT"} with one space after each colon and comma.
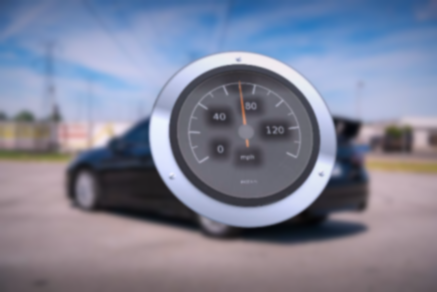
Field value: {"value": 70, "unit": "mph"}
